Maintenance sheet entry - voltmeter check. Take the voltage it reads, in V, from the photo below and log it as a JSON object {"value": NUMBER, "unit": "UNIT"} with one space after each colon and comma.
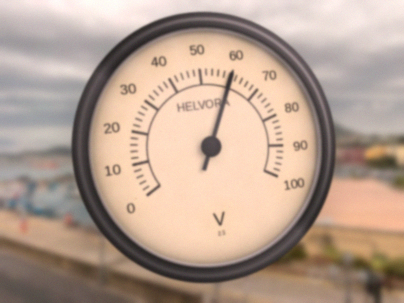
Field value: {"value": 60, "unit": "V"}
